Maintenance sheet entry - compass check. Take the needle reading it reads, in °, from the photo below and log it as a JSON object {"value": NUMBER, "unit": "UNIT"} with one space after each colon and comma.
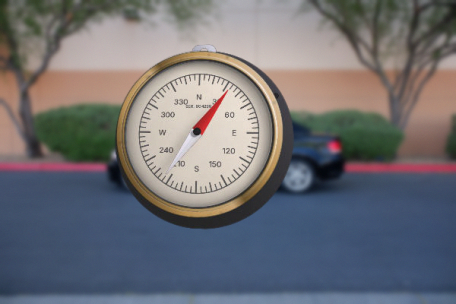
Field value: {"value": 35, "unit": "°"}
